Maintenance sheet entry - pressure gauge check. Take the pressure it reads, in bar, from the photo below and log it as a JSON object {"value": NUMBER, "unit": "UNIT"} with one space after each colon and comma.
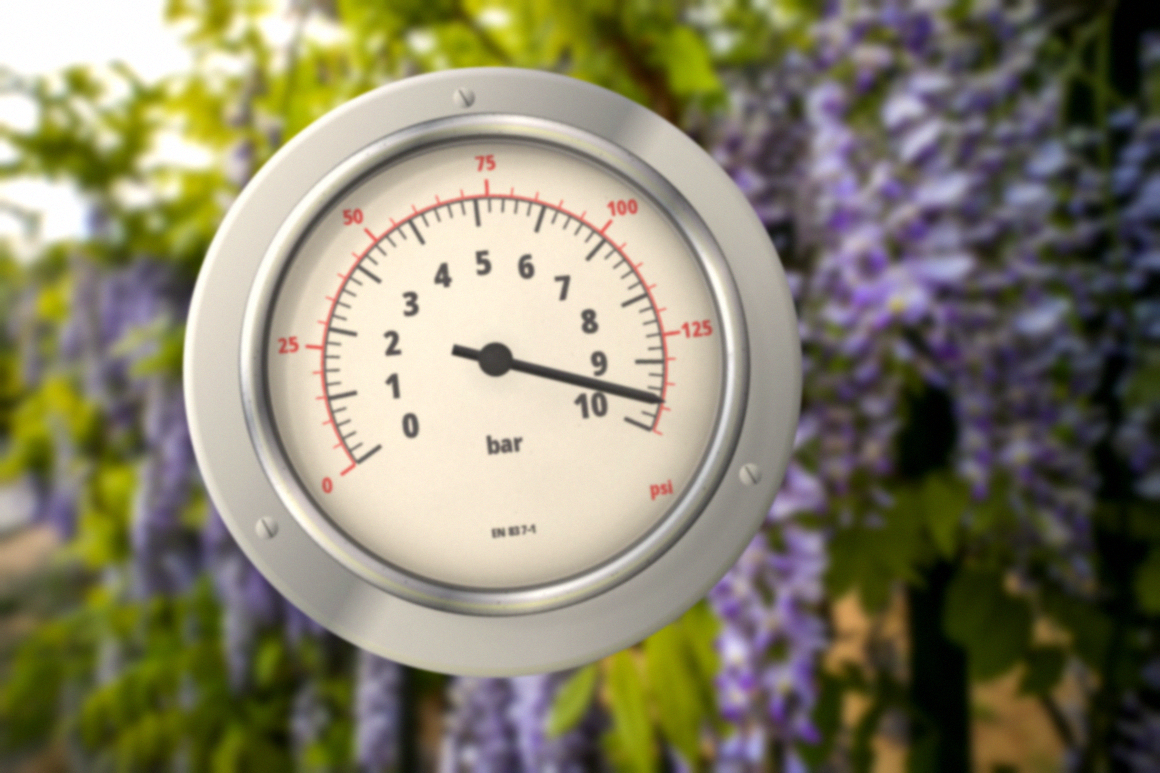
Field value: {"value": 9.6, "unit": "bar"}
